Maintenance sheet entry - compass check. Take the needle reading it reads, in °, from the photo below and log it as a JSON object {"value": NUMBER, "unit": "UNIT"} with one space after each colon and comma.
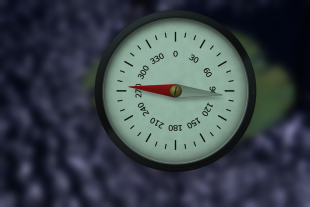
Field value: {"value": 275, "unit": "°"}
